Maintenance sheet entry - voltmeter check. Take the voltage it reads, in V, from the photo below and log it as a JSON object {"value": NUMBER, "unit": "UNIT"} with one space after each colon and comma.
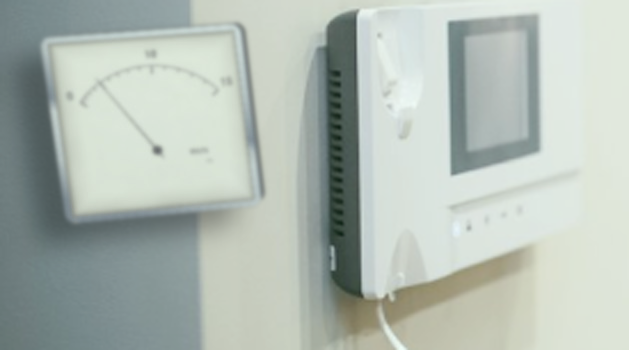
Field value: {"value": 5, "unit": "V"}
